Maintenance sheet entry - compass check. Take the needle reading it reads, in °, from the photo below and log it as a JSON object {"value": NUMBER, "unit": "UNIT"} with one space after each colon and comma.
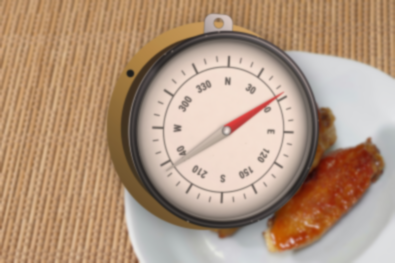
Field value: {"value": 55, "unit": "°"}
